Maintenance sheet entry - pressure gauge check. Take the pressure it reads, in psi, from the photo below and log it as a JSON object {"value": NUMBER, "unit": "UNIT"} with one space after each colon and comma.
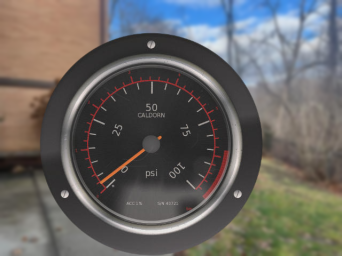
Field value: {"value": 2.5, "unit": "psi"}
